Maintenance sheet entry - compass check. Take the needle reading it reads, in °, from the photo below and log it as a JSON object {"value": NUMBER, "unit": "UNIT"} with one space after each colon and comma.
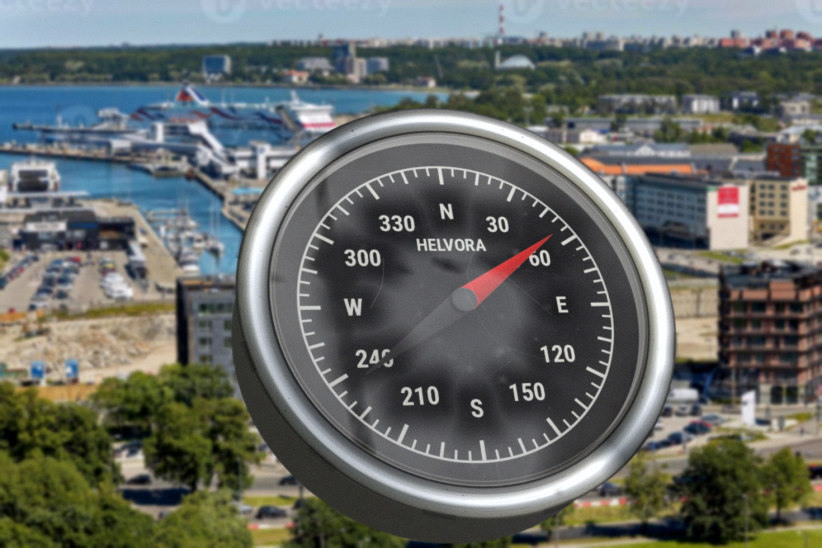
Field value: {"value": 55, "unit": "°"}
